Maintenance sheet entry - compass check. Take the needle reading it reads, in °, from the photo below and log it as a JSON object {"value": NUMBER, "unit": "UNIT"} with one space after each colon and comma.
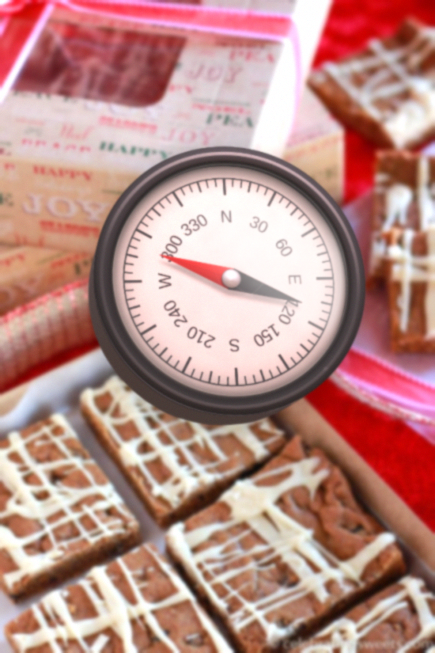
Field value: {"value": 290, "unit": "°"}
